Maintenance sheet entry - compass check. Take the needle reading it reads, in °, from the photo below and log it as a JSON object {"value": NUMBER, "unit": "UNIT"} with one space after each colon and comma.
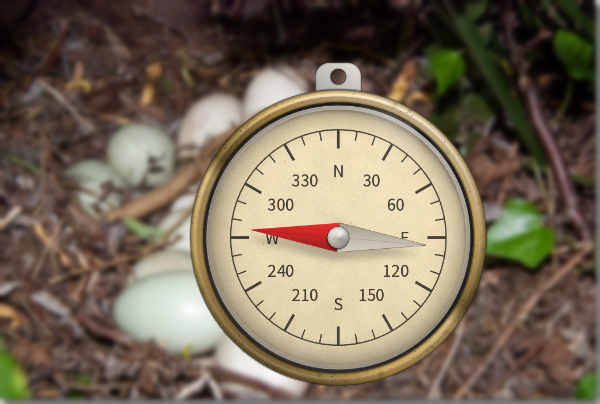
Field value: {"value": 275, "unit": "°"}
